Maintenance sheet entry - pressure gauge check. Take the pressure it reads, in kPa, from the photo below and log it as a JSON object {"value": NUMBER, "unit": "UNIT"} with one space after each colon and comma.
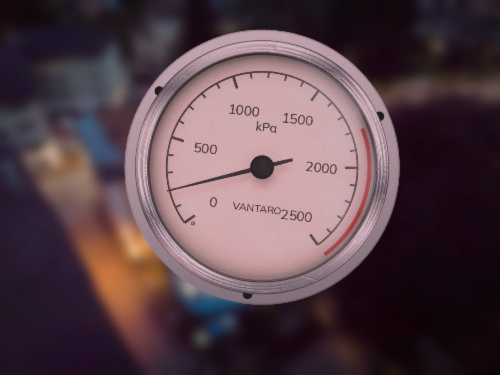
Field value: {"value": 200, "unit": "kPa"}
